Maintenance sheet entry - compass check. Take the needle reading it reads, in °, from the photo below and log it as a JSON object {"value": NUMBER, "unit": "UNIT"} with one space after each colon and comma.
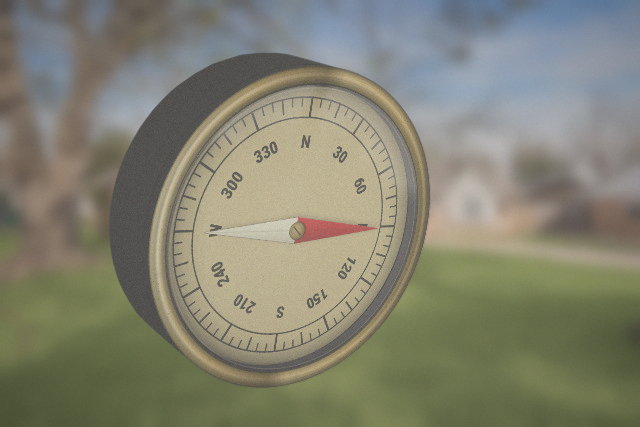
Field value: {"value": 90, "unit": "°"}
